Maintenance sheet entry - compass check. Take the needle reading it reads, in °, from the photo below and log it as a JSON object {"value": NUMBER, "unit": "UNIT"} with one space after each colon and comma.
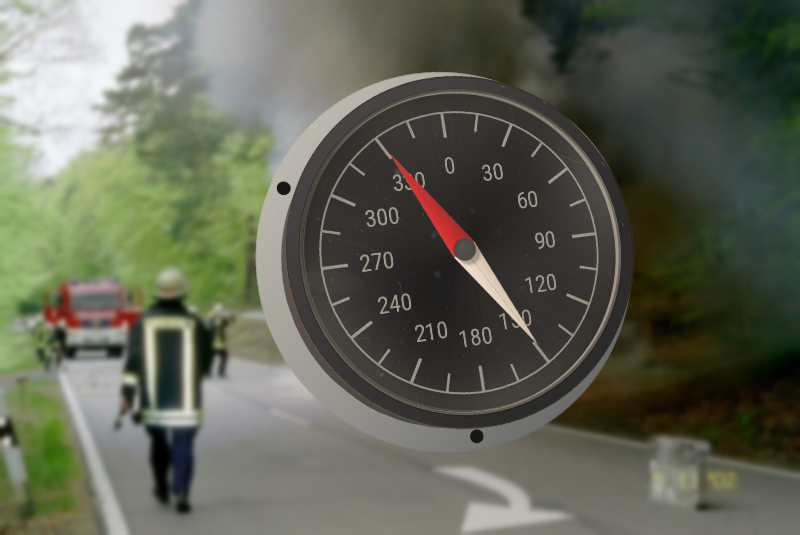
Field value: {"value": 330, "unit": "°"}
